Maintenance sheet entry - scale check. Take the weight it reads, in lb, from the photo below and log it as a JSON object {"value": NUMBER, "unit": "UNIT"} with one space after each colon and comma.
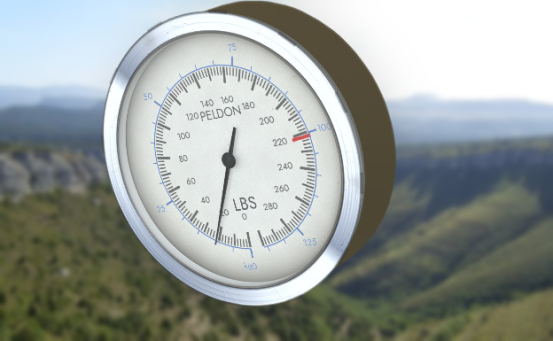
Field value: {"value": 20, "unit": "lb"}
